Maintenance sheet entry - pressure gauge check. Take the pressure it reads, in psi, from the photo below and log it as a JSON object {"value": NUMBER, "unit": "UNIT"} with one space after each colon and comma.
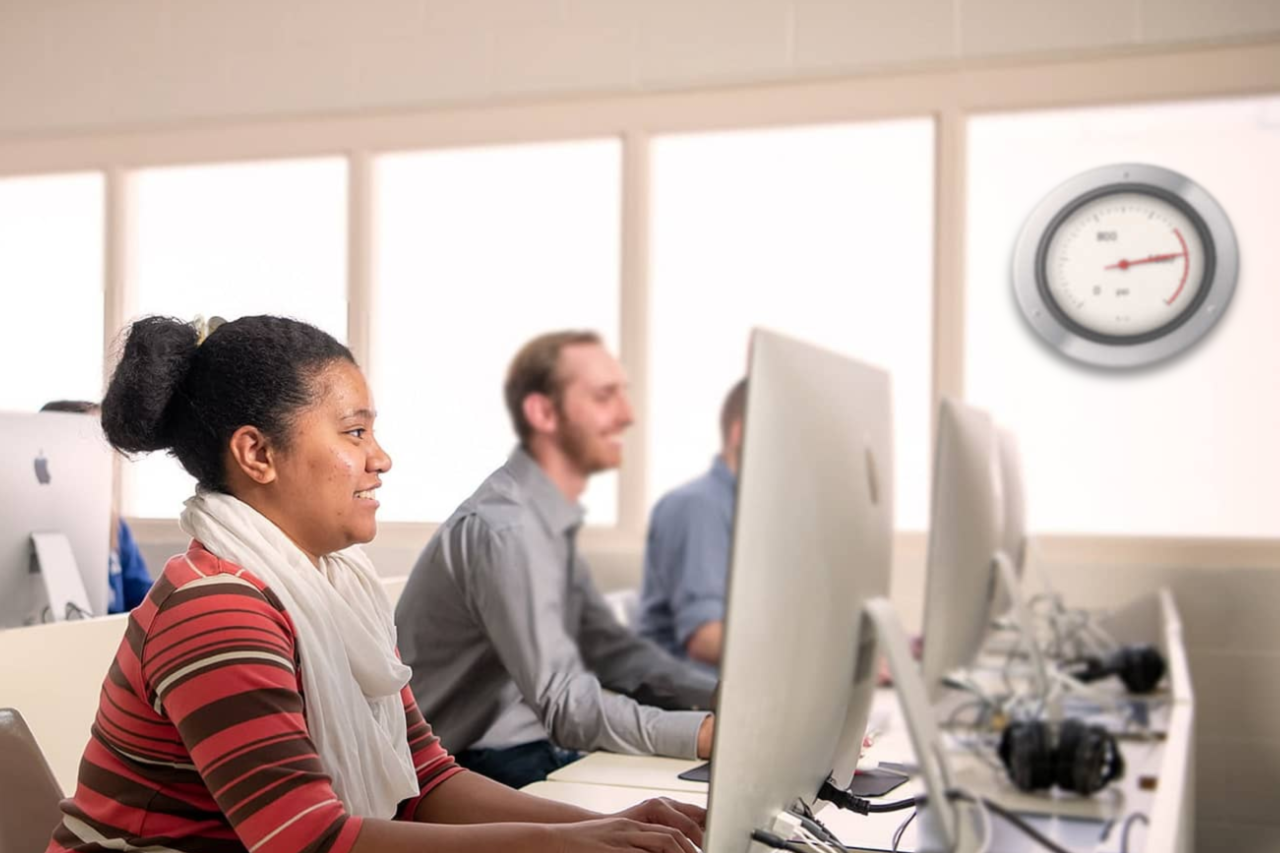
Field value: {"value": 1600, "unit": "psi"}
